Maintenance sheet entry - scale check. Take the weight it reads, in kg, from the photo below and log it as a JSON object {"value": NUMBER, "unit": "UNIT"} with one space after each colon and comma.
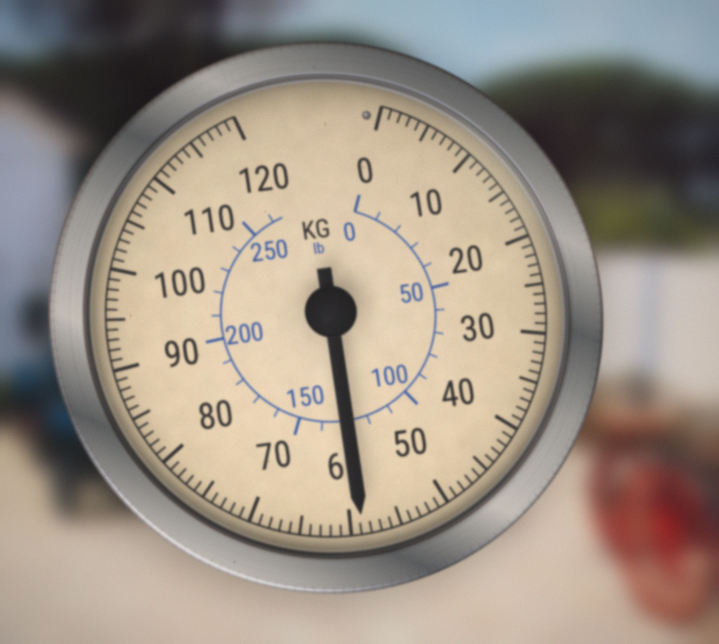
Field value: {"value": 59, "unit": "kg"}
